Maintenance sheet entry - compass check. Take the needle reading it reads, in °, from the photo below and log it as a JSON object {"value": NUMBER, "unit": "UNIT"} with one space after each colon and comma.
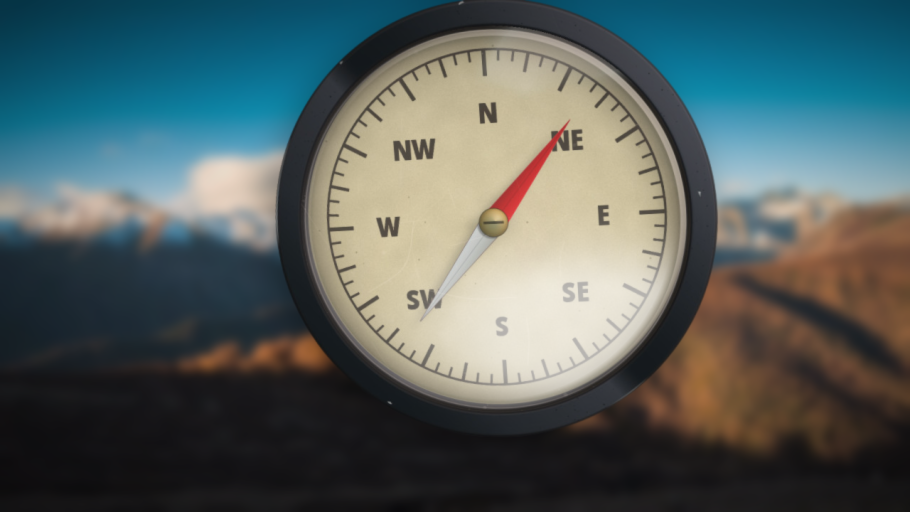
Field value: {"value": 40, "unit": "°"}
